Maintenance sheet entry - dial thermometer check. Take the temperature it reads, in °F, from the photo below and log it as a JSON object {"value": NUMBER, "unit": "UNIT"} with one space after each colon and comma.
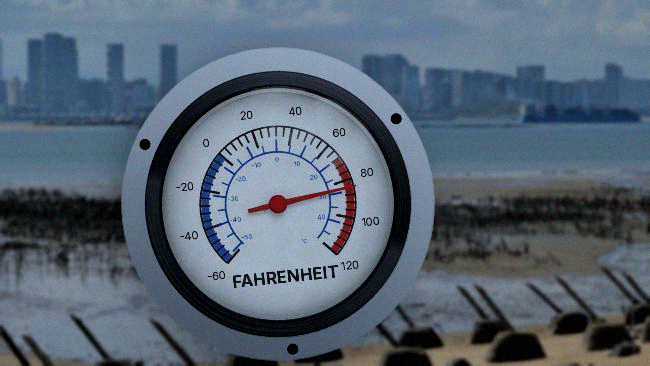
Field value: {"value": 84, "unit": "°F"}
